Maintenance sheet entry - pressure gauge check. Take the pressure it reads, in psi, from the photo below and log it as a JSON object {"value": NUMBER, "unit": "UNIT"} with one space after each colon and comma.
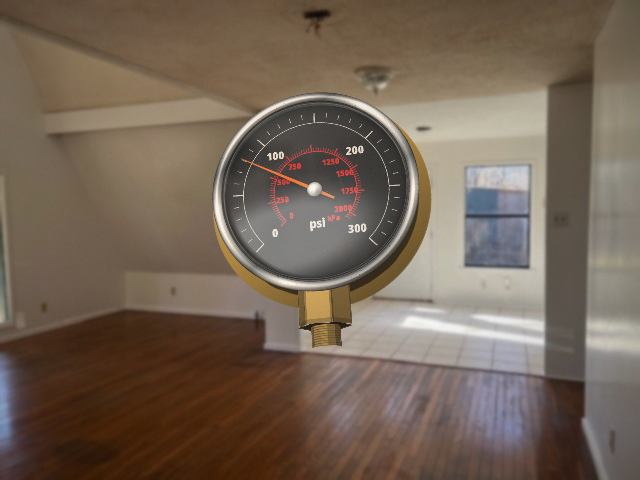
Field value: {"value": 80, "unit": "psi"}
